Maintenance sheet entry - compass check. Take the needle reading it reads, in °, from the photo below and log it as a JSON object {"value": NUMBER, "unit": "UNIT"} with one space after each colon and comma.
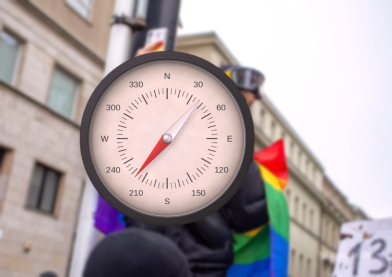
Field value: {"value": 220, "unit": "°"}
